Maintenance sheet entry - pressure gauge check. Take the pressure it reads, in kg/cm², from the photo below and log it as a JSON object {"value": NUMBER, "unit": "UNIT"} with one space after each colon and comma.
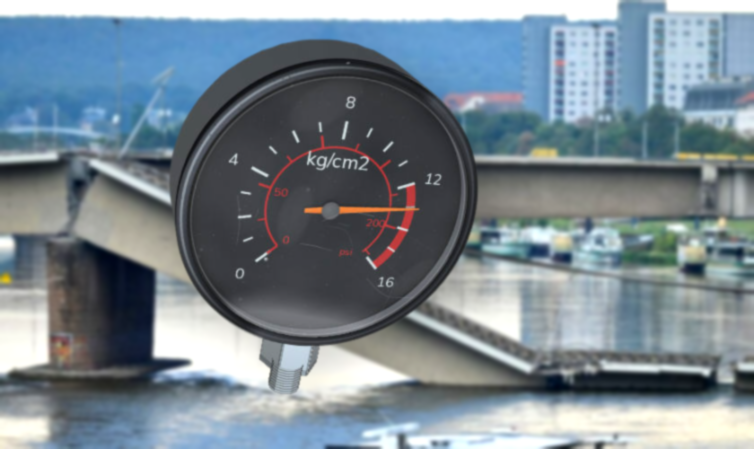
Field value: {"value": 13, "unit": "kg/cm²"}
